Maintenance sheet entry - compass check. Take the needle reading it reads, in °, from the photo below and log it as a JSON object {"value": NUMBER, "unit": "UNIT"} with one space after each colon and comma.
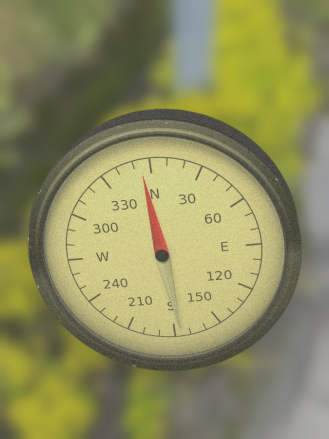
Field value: {"value": 355, "unit": "°"}
